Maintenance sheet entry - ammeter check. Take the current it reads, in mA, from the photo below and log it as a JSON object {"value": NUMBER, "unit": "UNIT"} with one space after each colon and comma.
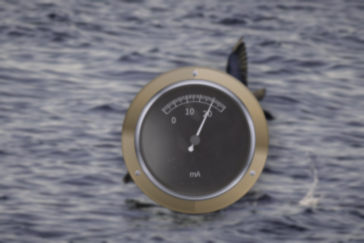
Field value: {"value": 20, "unit": "mA"}
